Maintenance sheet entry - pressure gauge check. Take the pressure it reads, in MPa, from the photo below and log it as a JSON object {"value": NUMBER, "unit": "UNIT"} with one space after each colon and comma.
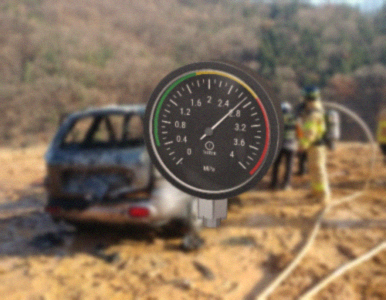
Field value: {"value": 2.7, "unit": "MPa"}
